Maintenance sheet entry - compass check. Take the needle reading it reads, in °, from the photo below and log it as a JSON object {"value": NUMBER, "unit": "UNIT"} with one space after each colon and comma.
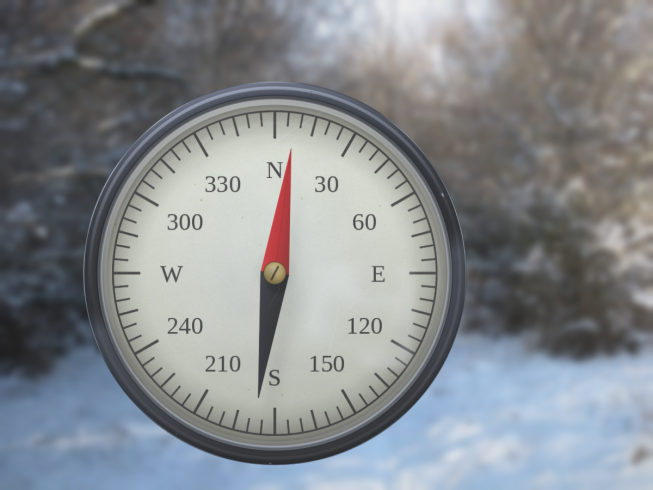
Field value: {"value": 7.5, "unit": "°"}
